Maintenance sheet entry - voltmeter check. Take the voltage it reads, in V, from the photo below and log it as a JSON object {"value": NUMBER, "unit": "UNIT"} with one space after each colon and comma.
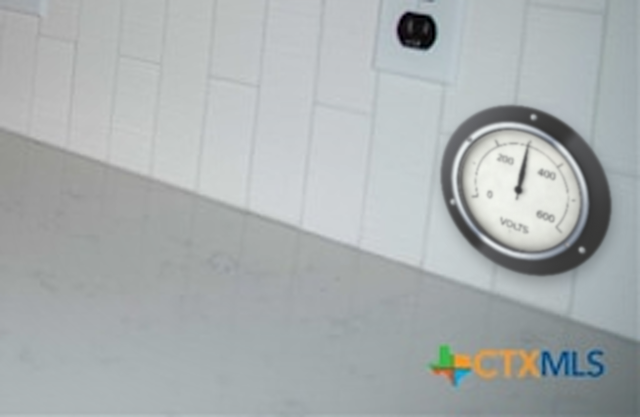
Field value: {"value": 300, "unit": "V"}
